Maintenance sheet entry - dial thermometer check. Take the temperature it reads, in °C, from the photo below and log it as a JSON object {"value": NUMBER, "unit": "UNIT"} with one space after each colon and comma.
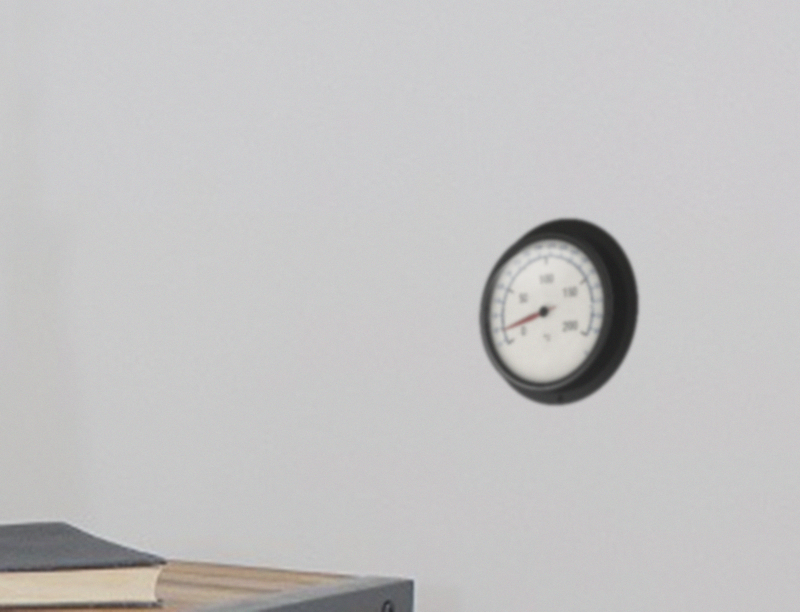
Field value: {"value": 12.5, "unit": "°C"}
